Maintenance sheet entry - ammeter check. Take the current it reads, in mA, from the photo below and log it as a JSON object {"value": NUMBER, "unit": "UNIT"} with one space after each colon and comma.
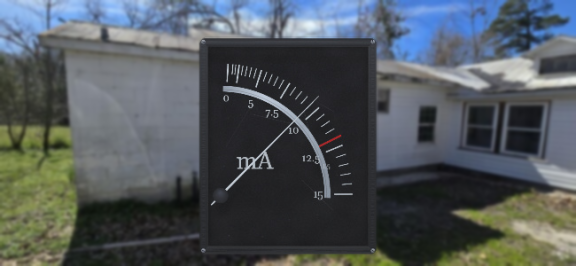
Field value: {"value": 9.5, "unit": "mA"}
